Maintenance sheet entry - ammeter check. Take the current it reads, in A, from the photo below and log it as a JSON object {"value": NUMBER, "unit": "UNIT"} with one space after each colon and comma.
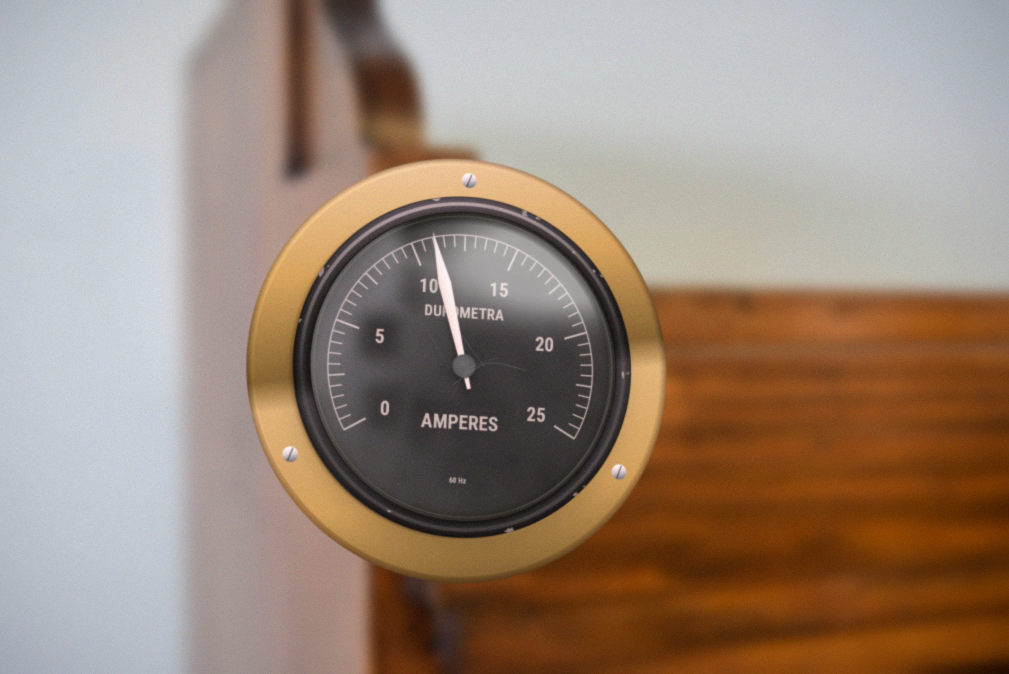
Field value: {"value": 11, "unit": "A"}
